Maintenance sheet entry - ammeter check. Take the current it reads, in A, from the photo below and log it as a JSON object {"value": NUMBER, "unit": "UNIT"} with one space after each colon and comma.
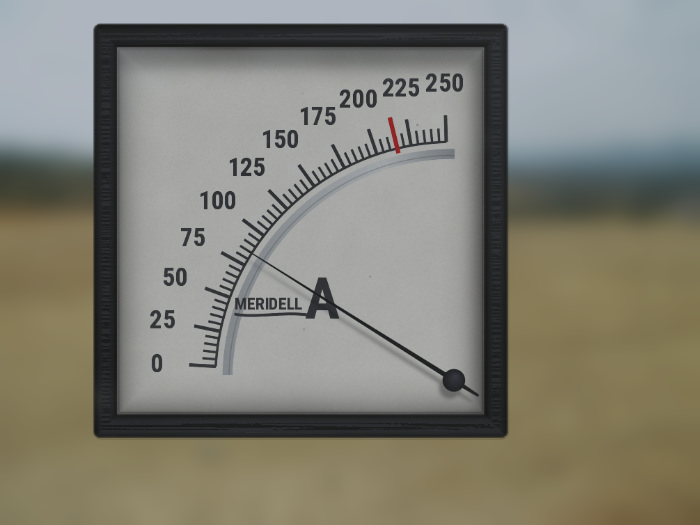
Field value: {"value": 85, "unit": "A"}
